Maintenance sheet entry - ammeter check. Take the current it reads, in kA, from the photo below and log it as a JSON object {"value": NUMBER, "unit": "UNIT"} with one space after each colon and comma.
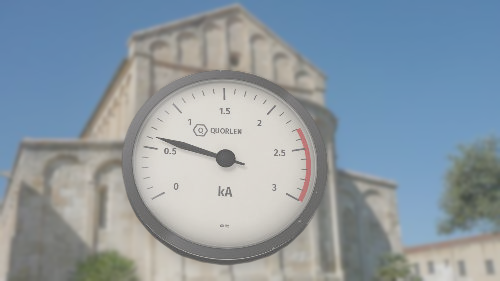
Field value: {"value": 0.6, "unit": "kA"}
